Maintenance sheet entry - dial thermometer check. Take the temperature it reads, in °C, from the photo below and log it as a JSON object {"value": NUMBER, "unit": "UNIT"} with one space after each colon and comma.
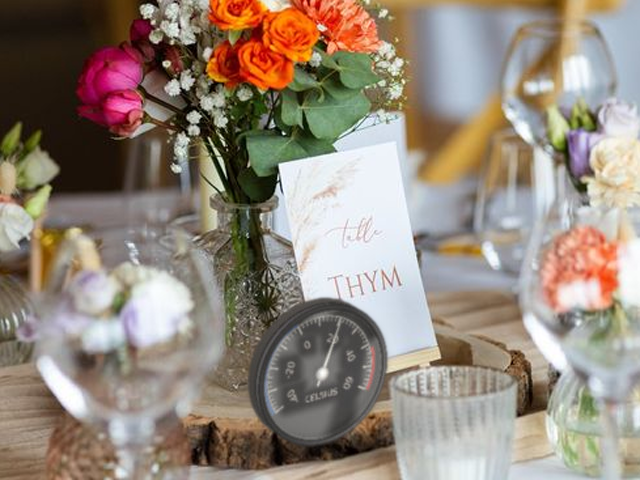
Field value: {"value": 20, "unit": "°C"}
